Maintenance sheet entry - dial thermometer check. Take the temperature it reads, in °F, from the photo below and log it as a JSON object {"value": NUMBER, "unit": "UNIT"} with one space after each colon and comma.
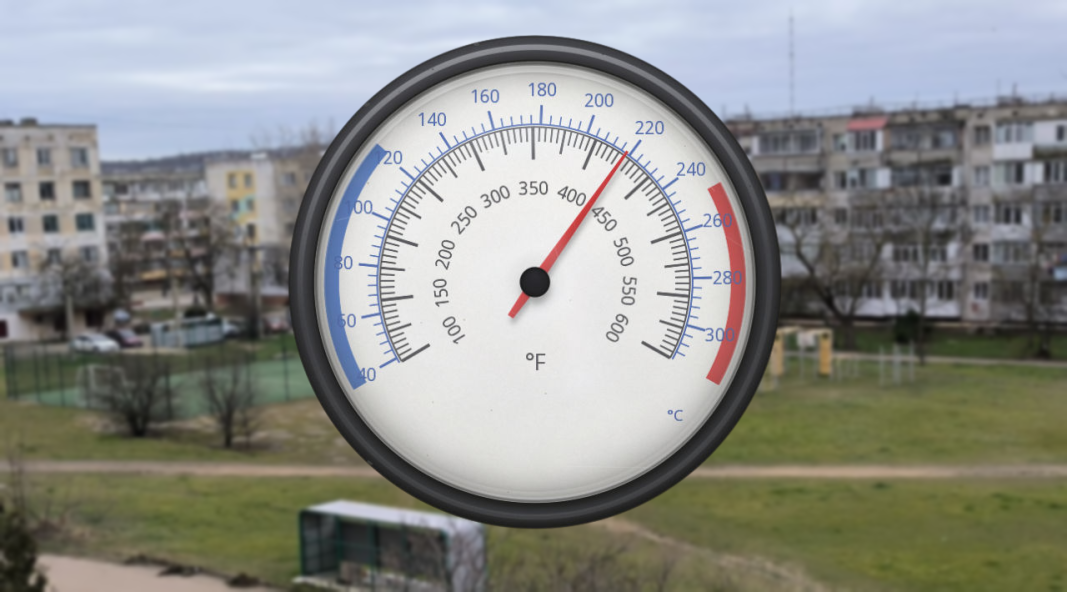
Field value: {"value": 425, "unit": "°F"}
